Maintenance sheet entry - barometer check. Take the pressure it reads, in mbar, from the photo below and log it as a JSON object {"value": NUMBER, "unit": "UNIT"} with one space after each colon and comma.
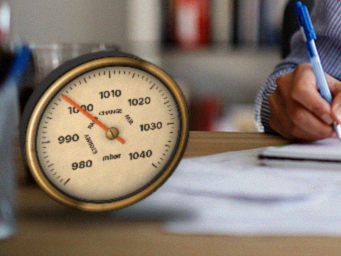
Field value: {"value": 1000, "unit": "mbar"}
